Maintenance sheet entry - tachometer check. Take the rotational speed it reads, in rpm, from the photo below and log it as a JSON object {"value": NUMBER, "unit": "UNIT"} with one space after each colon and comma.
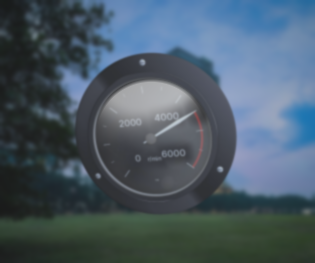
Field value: {"value": 4500, "unit": "rpm"}
